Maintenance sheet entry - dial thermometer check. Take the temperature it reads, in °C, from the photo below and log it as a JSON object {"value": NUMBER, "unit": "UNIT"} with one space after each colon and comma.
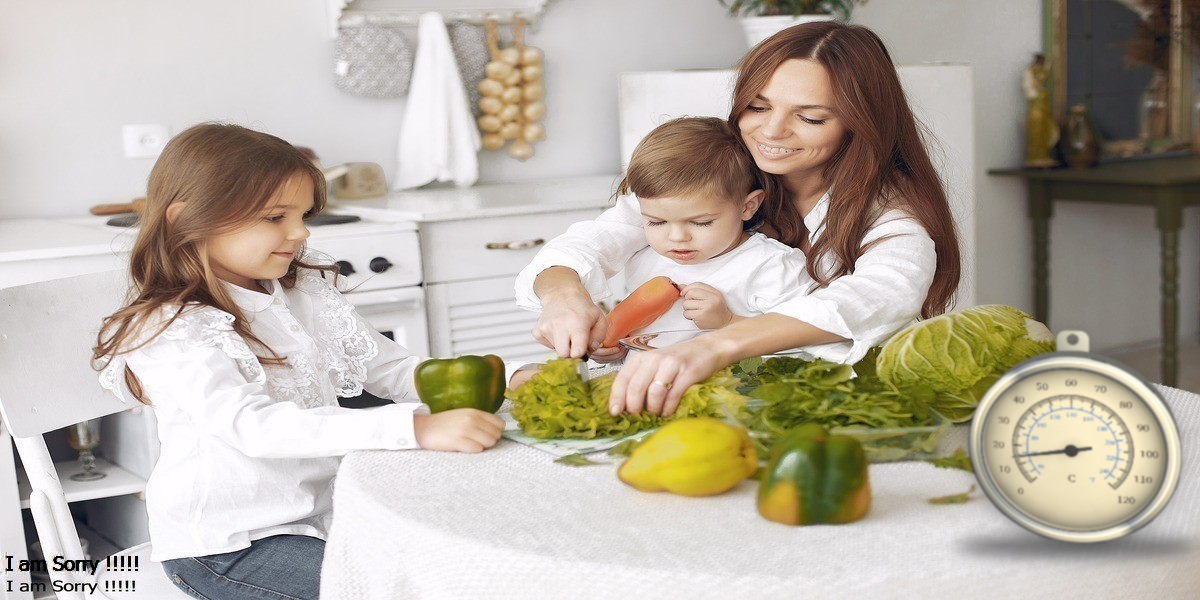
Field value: {"value": 15, "unit": "°C"}
